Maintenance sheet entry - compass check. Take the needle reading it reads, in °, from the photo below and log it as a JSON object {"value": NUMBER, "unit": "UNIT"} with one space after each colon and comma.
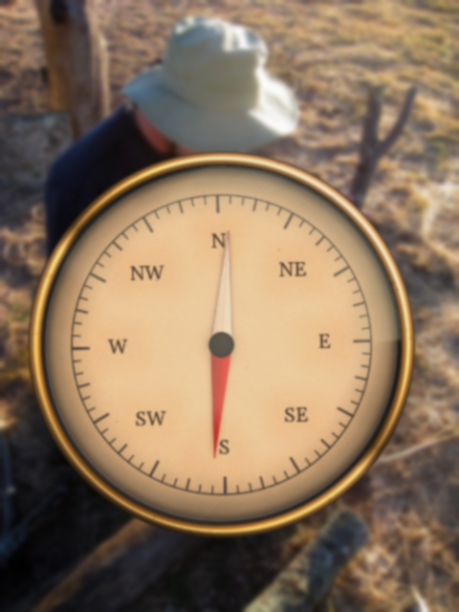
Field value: {"value": 185, "unit": "°"}
